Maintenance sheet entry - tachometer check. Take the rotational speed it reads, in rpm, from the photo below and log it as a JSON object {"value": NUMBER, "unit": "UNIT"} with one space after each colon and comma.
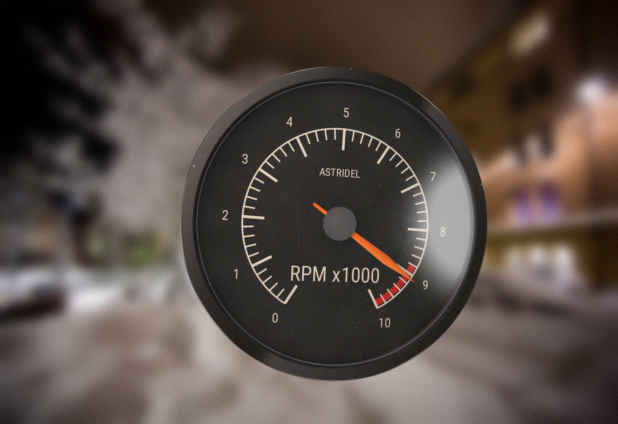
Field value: {"value": 9100, "unit": "rpm"}
